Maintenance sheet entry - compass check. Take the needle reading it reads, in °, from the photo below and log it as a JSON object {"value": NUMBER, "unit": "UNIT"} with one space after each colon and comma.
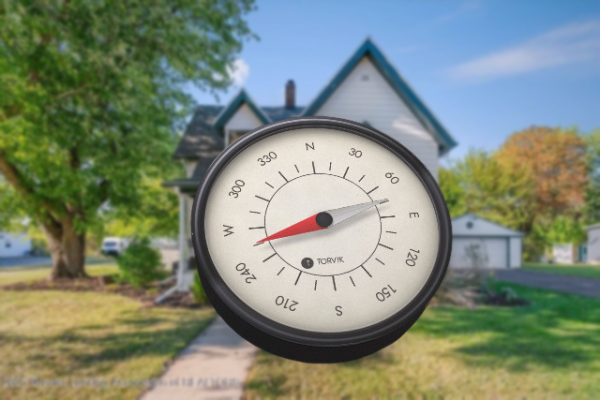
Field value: {"value": 255, "unit": "°"}
